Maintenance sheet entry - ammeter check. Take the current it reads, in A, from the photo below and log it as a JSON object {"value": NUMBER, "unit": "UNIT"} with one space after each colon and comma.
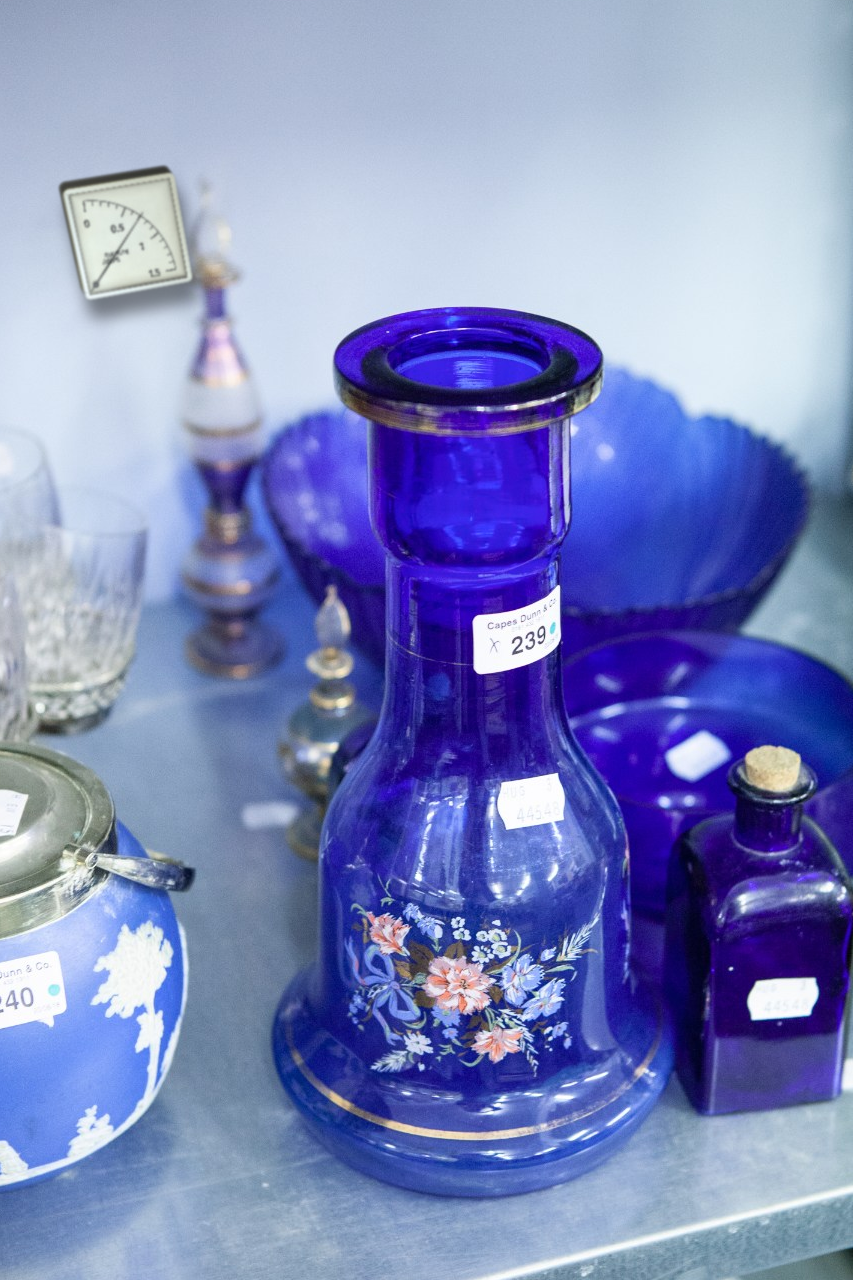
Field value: {"value": 0.7, "unit": "A"}
